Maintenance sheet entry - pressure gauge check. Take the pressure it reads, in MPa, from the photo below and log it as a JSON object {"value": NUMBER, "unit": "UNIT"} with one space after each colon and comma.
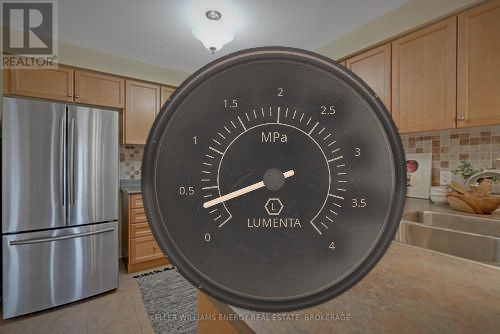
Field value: {"value": 0.3, "unit": "MPa"}
